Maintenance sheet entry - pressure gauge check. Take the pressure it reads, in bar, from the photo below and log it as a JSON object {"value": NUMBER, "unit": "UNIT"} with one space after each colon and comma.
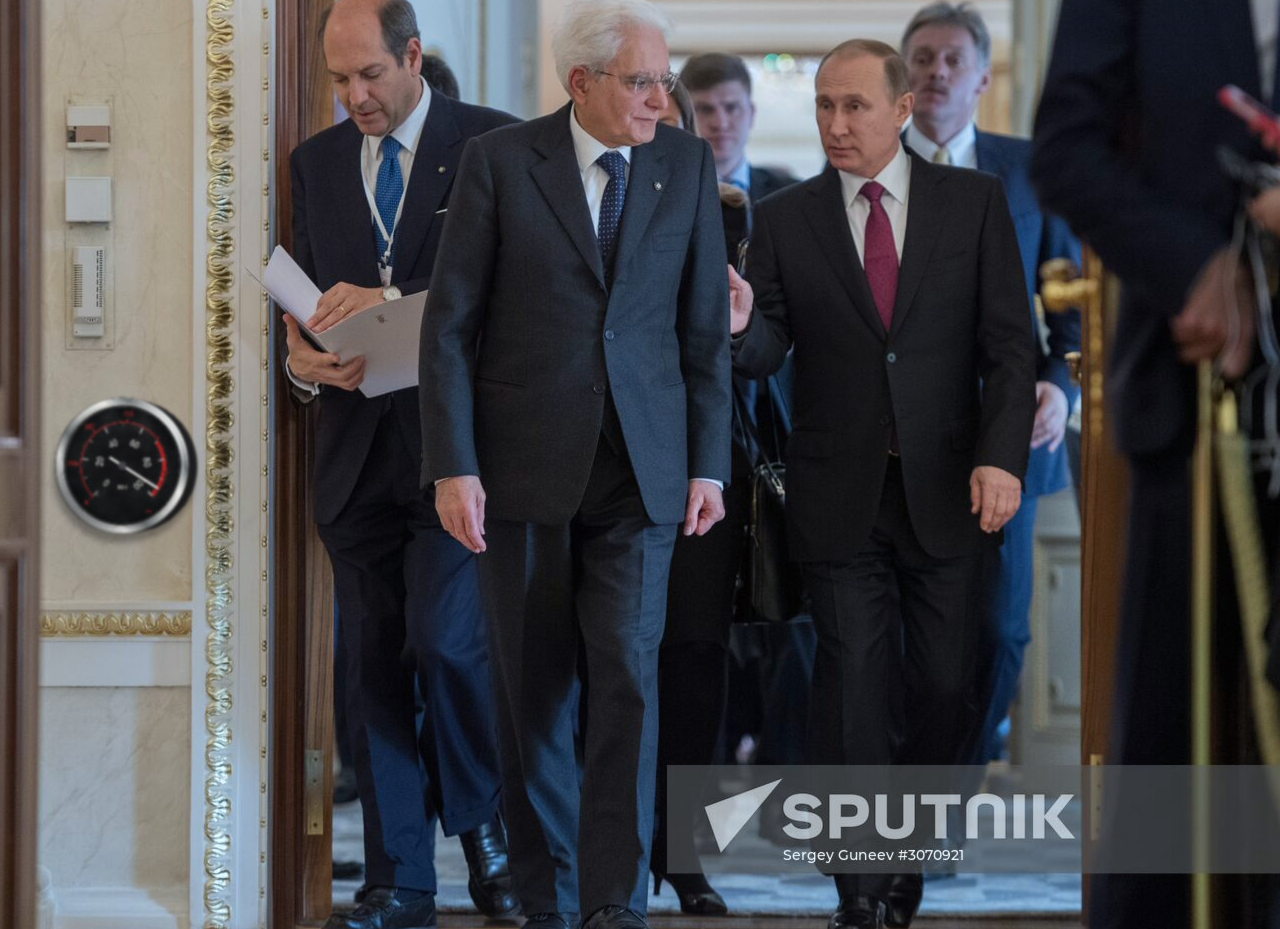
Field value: {"value": 95, "unit": "bar"}
